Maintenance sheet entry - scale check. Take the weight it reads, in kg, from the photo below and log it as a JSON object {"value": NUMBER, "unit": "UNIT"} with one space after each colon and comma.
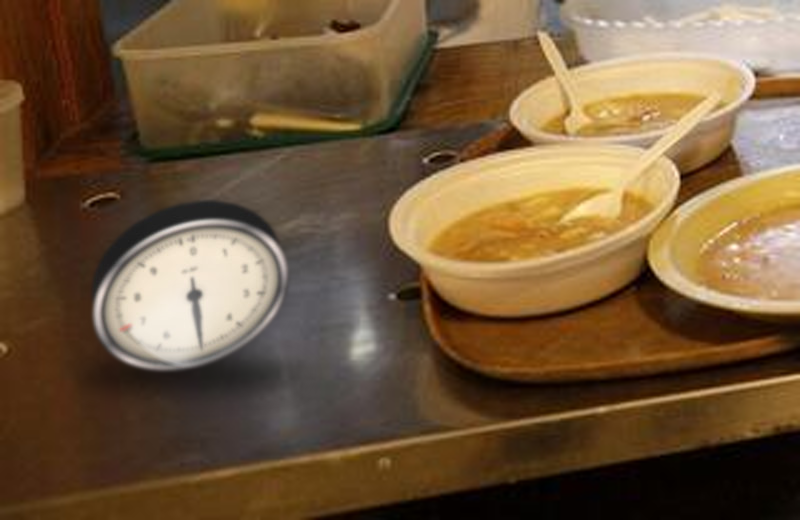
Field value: {"value": 5, "unit": "kg"}
